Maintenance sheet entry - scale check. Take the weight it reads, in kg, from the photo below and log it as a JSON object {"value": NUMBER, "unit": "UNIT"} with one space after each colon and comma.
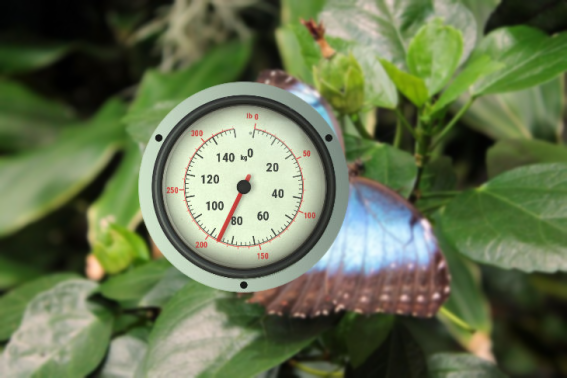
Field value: {"value": 86, "unit": "kg"}
